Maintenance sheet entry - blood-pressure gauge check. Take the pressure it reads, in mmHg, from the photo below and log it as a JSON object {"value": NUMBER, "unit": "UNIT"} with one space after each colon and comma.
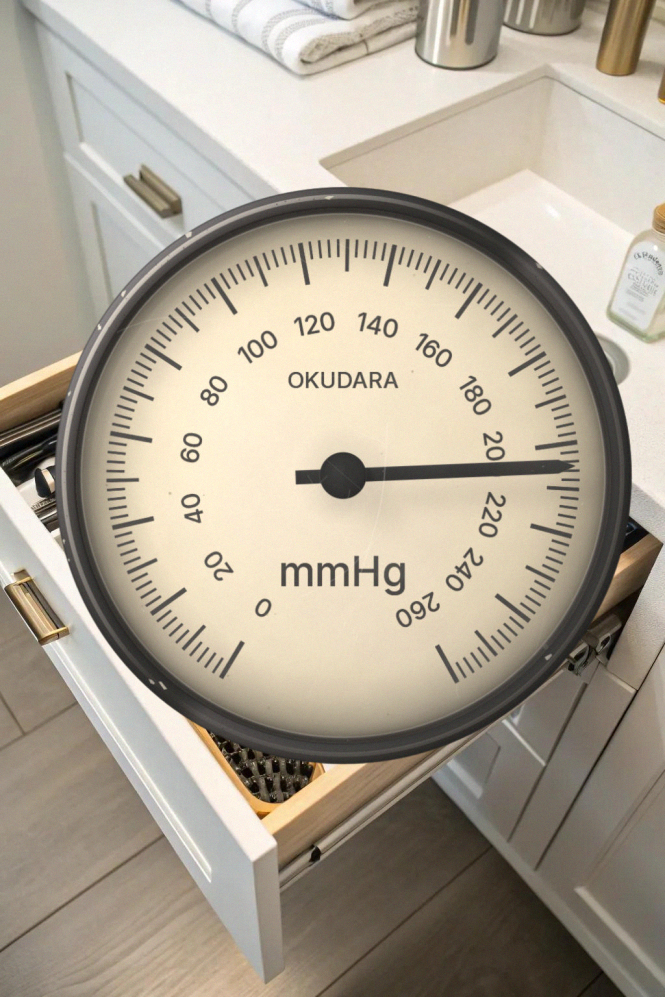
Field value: {"value": 205, "unit": "mmHg"}
